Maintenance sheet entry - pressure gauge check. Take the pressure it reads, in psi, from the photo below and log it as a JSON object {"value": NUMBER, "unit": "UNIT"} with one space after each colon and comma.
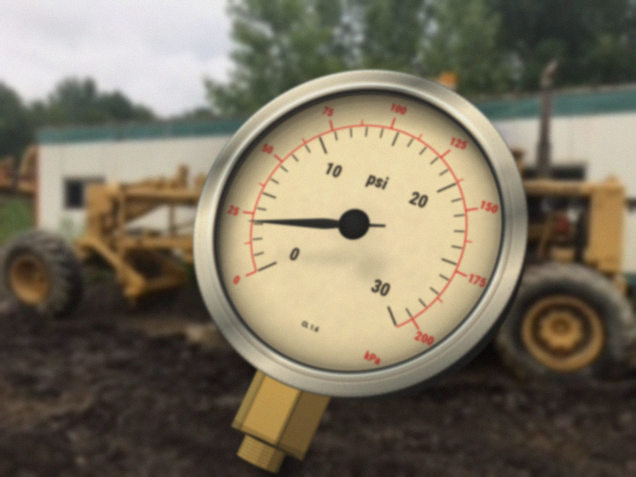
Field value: {"value": 3, "unit": "psi"}
